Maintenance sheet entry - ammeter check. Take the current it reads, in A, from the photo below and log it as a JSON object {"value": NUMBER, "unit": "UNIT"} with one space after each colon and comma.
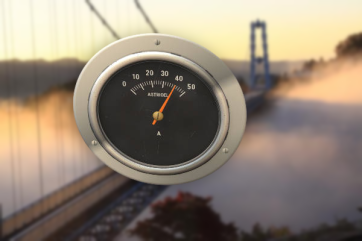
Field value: {"value": 40, "unit": "A"}
